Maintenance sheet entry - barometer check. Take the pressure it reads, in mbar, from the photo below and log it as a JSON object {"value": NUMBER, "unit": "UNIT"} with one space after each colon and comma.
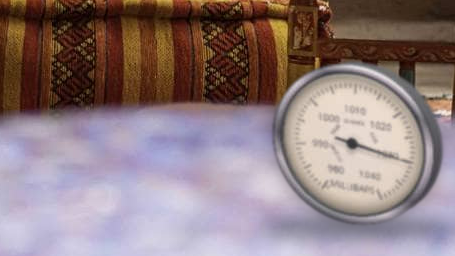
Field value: {"value": 1030, "unit": "mbar"}
